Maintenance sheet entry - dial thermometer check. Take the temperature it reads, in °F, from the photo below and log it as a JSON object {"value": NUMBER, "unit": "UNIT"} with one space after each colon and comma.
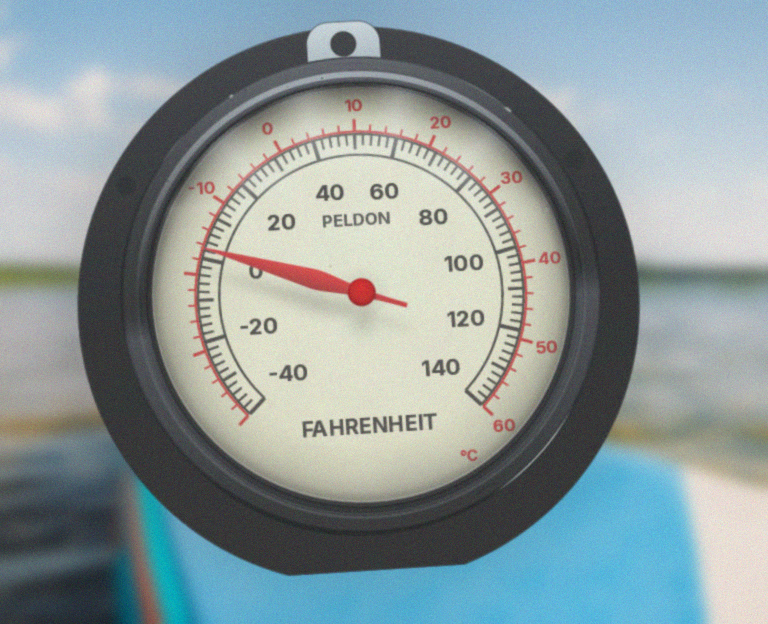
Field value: {"value": 2, "unit": "°F"}
